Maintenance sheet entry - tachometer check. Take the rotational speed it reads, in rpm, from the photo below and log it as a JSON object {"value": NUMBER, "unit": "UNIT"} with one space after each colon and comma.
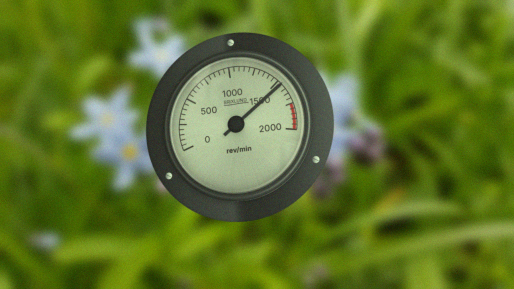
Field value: {"value": 1550, "unit": "rpm"}
